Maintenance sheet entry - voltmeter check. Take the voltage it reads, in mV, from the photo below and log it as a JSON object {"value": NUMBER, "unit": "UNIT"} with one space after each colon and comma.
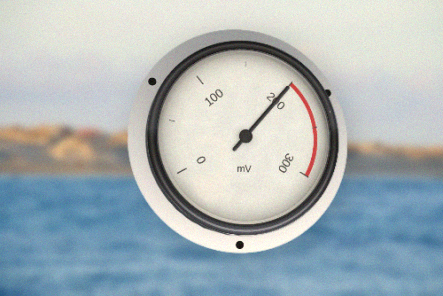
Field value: {"value": 200, "unit": "mV"}
